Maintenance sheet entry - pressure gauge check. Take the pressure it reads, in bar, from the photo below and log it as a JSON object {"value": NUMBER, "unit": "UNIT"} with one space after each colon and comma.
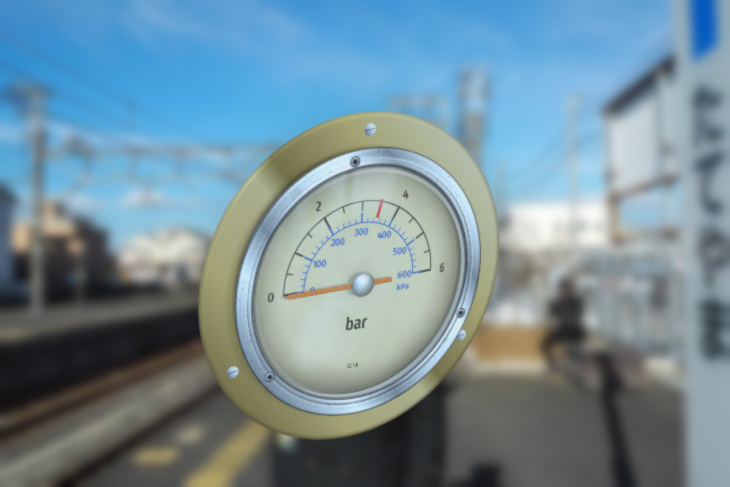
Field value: {"value": 0, "unit": "bar"}
